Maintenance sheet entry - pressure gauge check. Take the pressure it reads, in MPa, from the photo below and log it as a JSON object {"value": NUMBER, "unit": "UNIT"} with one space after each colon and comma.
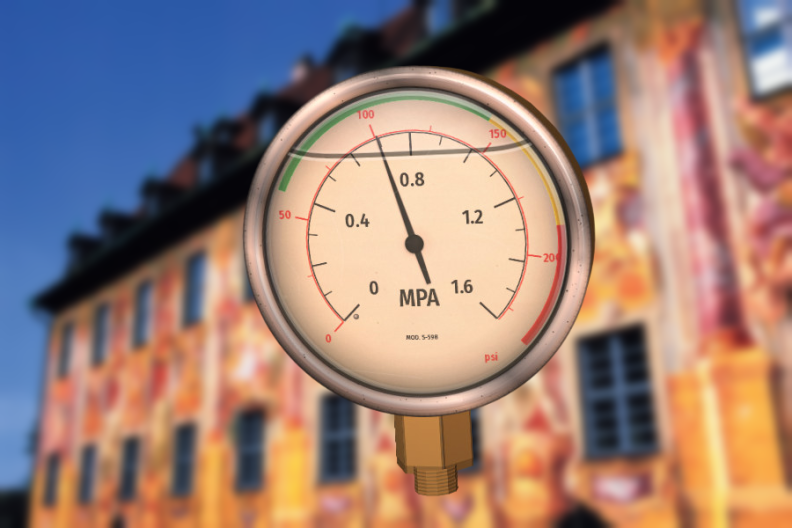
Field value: {"value": 0.7, "unit": "MPa"}
